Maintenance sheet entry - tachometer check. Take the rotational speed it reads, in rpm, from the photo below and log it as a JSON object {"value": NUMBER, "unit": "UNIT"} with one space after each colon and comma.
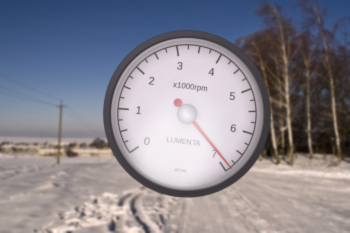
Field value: {"value": 6875, "unit": "rpm"}
